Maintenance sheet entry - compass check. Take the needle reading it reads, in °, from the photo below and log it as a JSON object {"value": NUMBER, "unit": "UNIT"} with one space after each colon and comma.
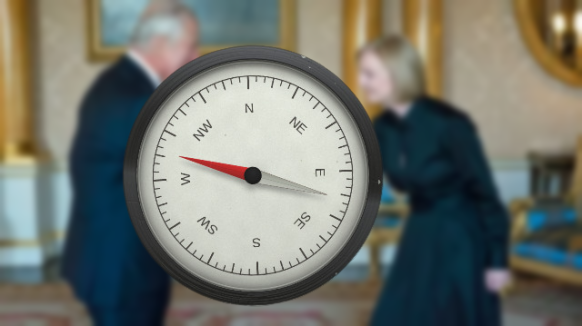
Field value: {"value": 287.5, "unit": "°"}
